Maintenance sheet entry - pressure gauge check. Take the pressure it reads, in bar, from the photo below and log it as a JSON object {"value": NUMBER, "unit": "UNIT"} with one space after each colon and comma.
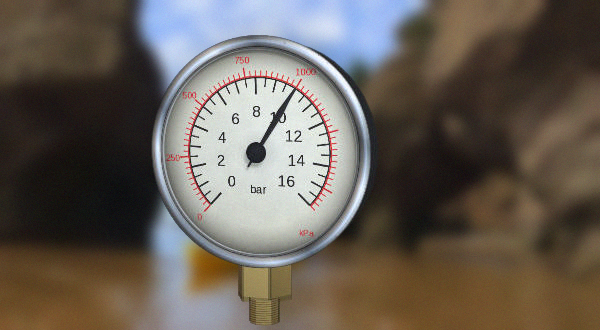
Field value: {"value": 10, "unit": "bar"}
